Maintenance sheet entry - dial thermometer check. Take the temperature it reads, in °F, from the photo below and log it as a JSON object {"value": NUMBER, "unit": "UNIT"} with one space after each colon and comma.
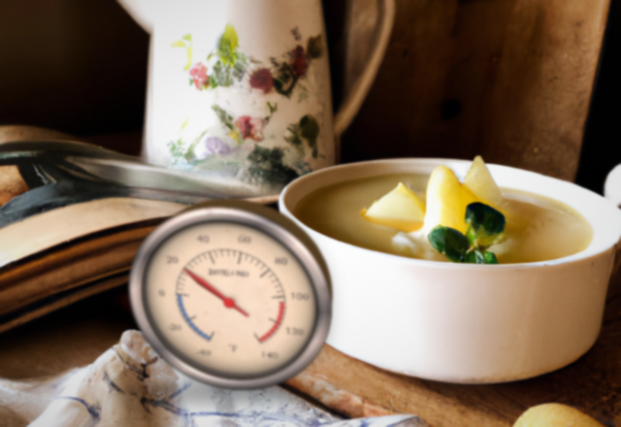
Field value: {"value": 20, "unit": "°F"}
